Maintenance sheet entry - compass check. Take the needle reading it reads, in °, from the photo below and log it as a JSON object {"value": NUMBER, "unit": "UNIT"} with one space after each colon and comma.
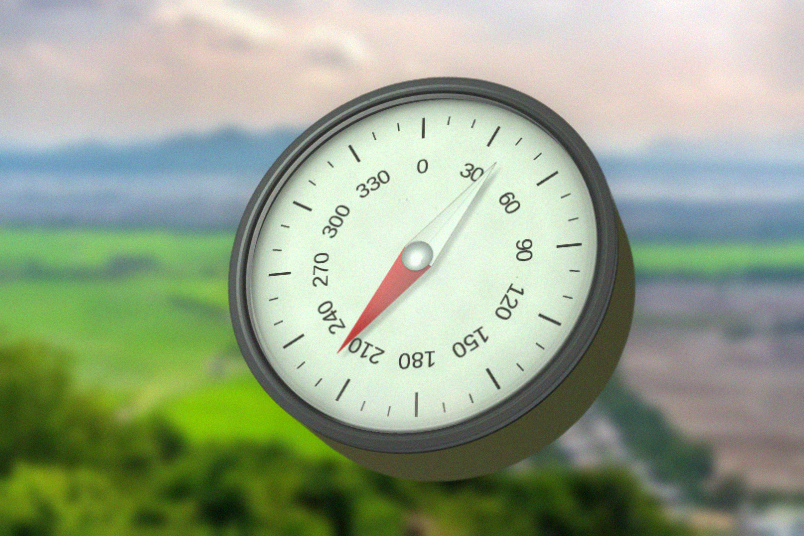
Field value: {"value": 220, "unit": "°"}
